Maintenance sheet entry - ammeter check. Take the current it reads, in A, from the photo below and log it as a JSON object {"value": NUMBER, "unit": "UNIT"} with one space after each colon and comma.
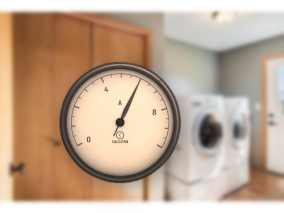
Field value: {"value": 6, "unit": "A"}
